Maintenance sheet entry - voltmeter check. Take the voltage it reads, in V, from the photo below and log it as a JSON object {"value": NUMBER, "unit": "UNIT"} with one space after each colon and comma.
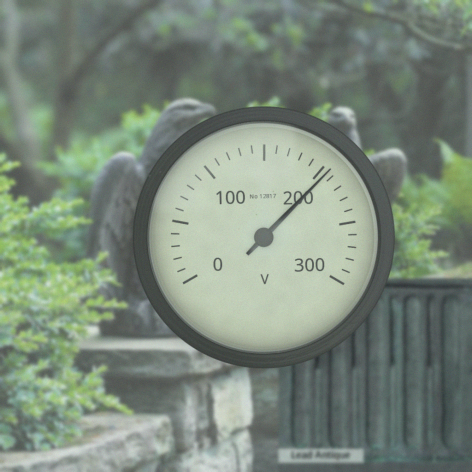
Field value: {"value": 205, "unit": "V"}
